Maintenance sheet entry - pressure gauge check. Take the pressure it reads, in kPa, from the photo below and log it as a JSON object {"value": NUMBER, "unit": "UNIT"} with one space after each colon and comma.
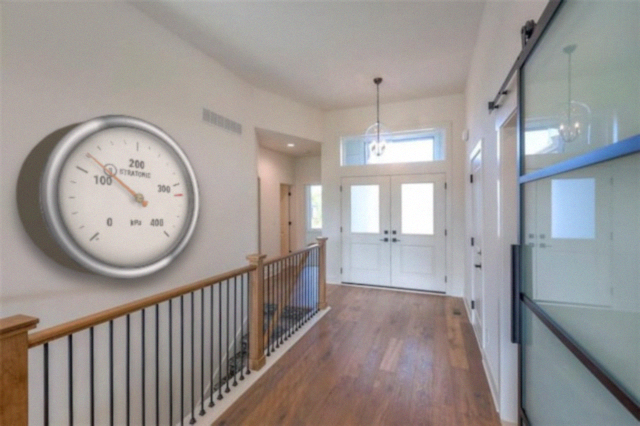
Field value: {"value": 120, "unit": "kPa"}
